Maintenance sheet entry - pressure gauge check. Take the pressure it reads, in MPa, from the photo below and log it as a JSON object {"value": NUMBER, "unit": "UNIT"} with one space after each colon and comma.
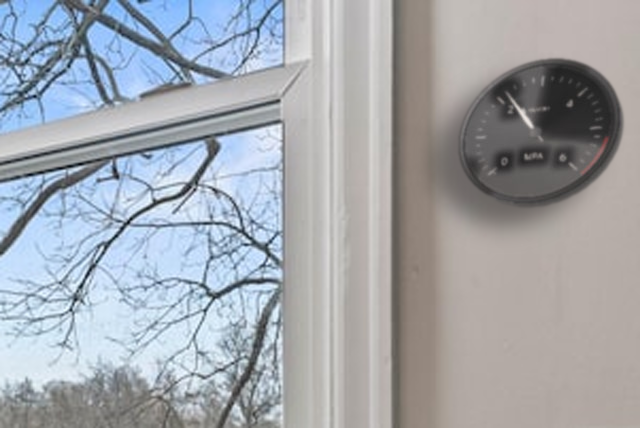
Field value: {"value": 2.2, "unit": "MPa"}
